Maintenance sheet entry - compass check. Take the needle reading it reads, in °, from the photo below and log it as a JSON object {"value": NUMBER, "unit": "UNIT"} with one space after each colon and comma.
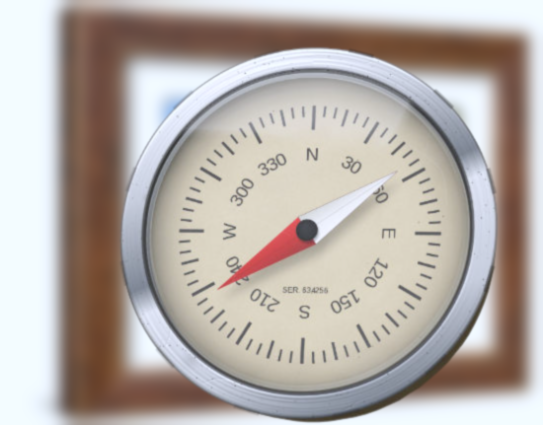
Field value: {"value": 235, "unit": "°"}
